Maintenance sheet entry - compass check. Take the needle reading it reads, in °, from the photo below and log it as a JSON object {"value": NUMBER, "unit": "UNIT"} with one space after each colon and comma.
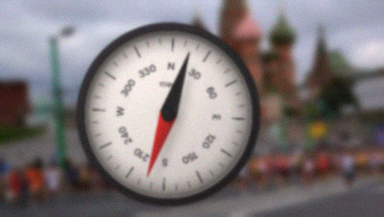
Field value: {"value": 195, "unit": "°"}
